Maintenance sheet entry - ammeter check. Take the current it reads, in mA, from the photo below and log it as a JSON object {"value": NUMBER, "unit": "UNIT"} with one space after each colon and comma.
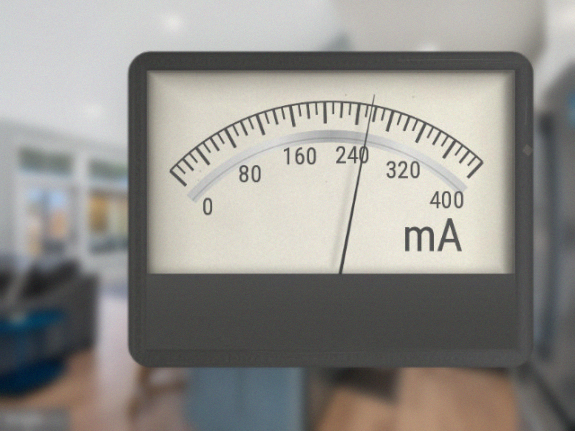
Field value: {"value": 255, "unit": "mA"}
